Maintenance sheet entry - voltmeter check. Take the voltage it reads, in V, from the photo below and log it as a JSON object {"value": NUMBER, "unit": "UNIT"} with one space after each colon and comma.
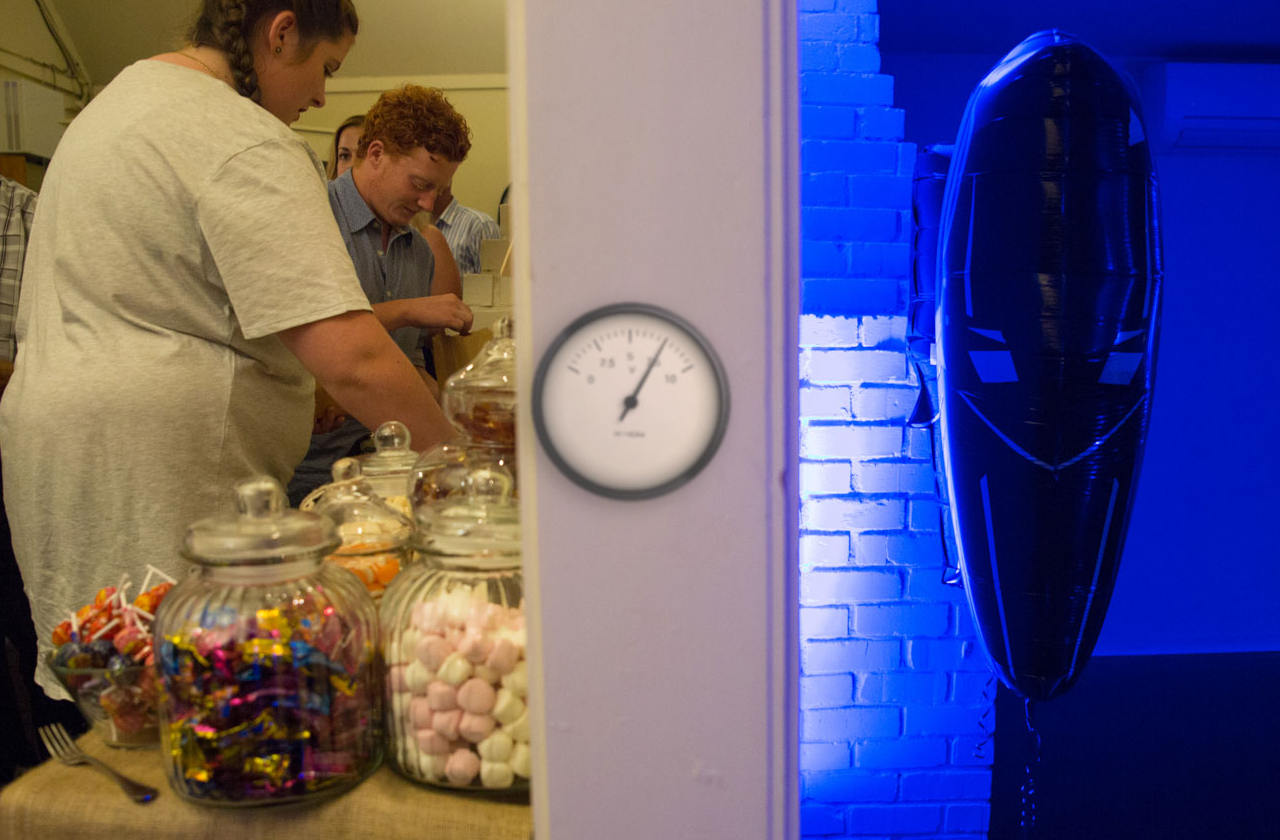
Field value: {"value": 7.5, "unit": "V"}
